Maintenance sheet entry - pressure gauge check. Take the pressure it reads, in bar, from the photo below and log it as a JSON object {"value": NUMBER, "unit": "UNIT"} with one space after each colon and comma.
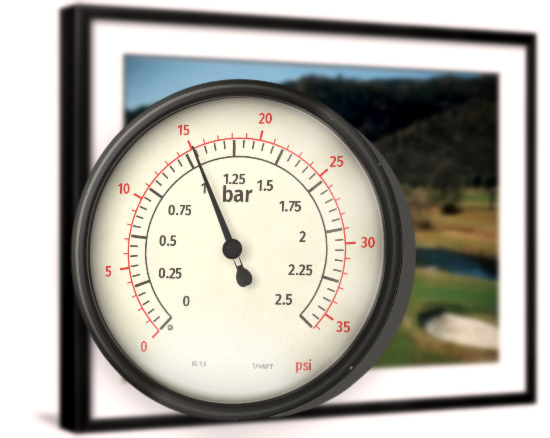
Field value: {"value": 1.05, "unit": "bar"}
